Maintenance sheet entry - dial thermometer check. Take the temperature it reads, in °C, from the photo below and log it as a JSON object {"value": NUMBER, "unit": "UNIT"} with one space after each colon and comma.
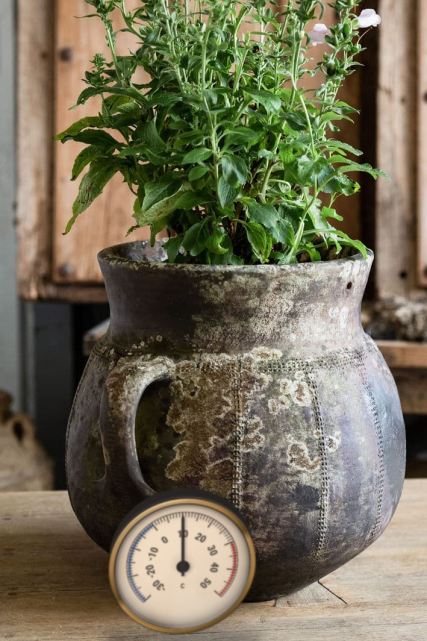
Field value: {"value": 10, "unit": "°C"}
